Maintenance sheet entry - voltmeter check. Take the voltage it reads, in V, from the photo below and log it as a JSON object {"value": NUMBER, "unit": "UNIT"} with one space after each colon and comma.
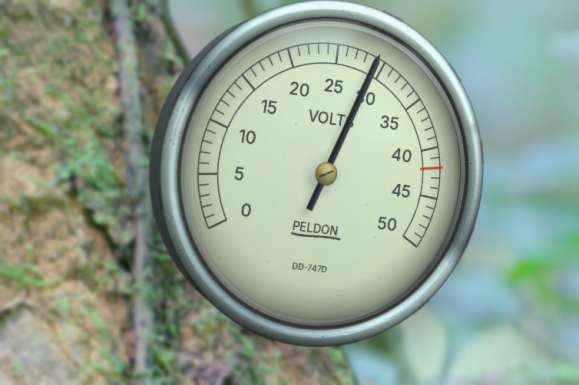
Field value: {"value": 29, "unit": "V"}
